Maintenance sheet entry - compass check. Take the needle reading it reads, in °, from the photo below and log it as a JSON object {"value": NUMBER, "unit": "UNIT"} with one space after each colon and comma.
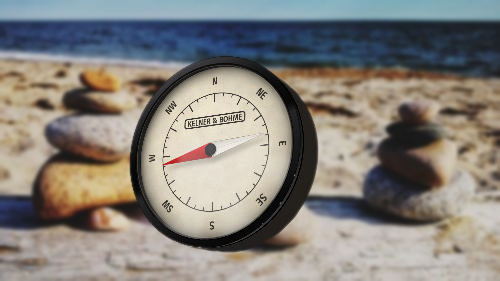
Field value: {"value": 260, "unit": "°"}
